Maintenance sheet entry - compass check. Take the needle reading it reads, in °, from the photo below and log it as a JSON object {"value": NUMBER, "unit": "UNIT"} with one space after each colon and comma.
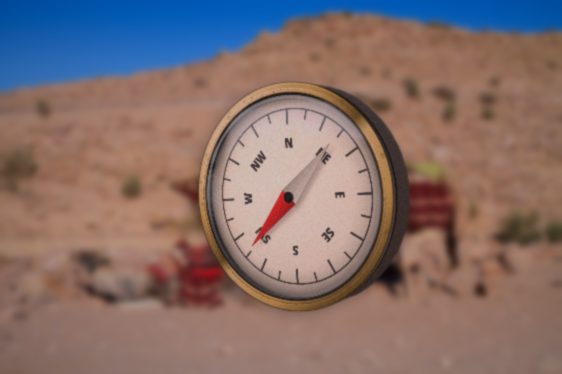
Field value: {"value": 225, "unit": "°"}
